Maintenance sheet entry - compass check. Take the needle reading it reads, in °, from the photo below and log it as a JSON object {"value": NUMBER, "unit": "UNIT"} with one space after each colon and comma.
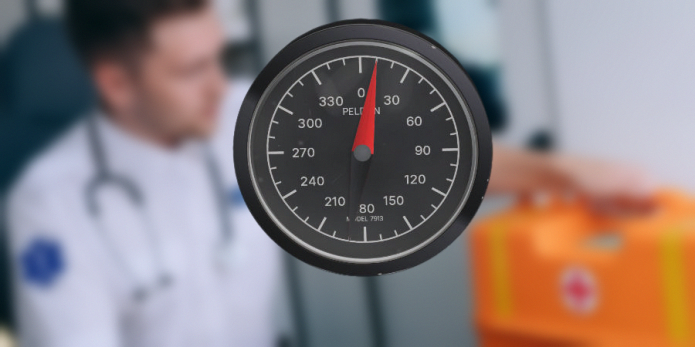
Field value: {"value": 10, "unit": "°"}
